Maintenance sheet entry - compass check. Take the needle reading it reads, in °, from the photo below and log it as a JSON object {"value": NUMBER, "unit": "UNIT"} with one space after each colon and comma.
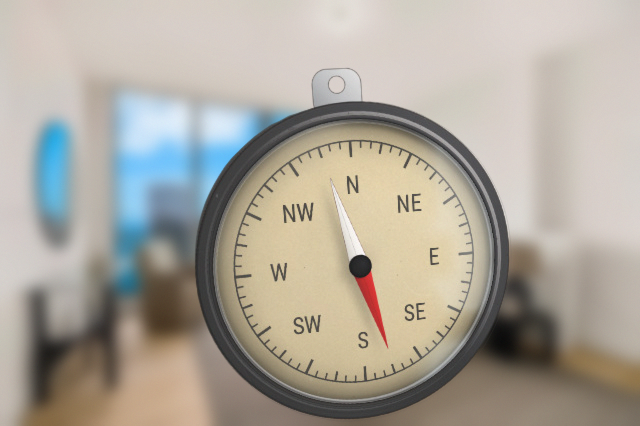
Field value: {"value": 165, "unit": "°"}
